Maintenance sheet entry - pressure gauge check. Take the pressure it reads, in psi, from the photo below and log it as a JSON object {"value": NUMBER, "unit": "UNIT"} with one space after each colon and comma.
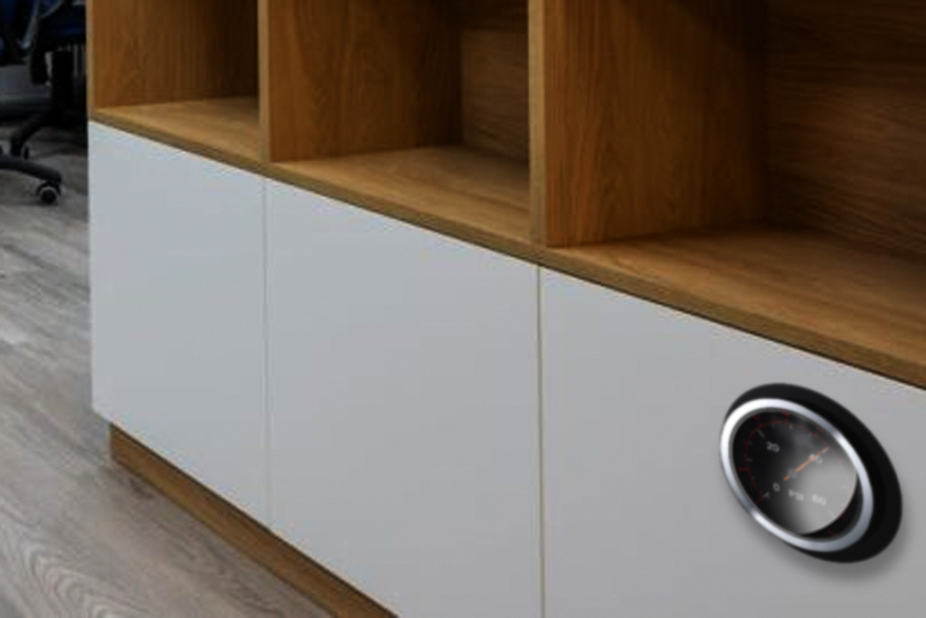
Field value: {"value": 40, "unit": "psi"}
